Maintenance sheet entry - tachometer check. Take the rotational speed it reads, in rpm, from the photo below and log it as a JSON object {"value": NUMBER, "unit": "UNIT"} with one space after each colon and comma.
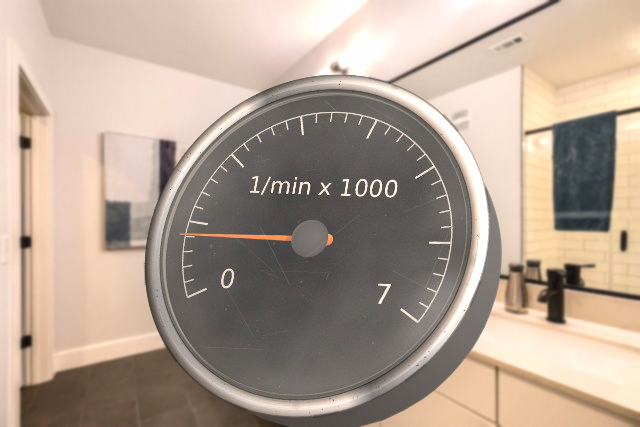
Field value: {"value": 800, "unit": "rpm"}
